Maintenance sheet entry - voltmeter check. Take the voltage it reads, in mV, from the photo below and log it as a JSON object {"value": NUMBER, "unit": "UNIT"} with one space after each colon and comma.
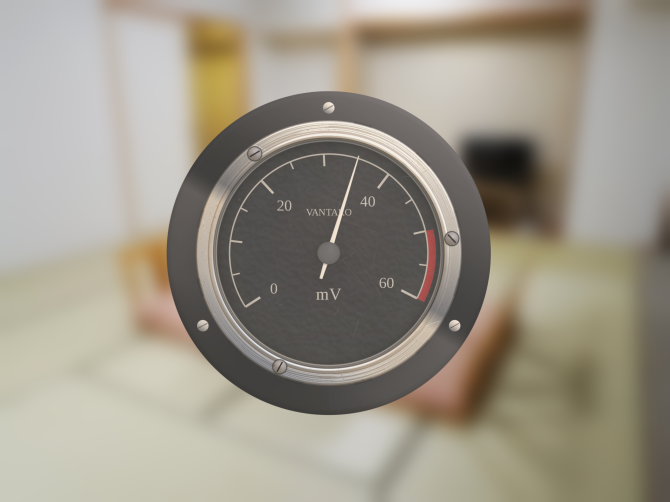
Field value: {"value": 35, "unit": "mV"}
